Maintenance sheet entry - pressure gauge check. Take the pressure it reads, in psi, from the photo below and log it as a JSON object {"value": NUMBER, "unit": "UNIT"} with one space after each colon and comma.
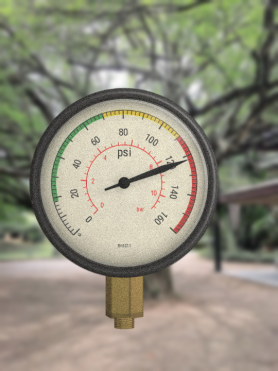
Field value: {"value": 122, "unit": "psi"}
